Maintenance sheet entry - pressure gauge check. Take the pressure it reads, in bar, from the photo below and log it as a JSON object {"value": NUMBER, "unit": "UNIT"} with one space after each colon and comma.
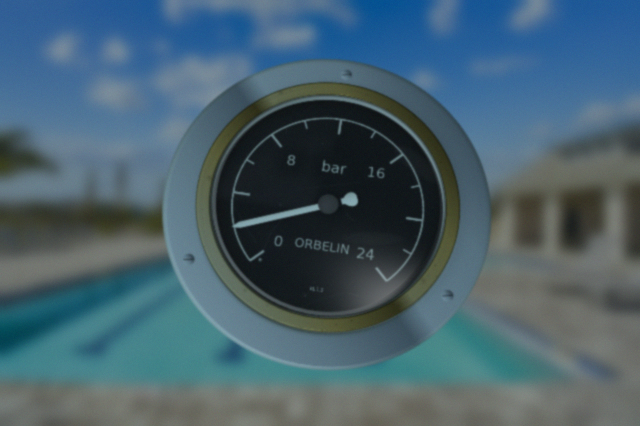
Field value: {"value": 2, "unit": "bar"}
